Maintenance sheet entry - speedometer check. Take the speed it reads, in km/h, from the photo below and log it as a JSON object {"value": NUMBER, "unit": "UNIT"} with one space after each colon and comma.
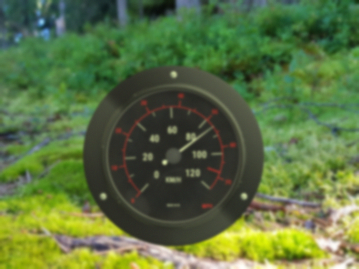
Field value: {"value": 85, "unit": "km/h"}
